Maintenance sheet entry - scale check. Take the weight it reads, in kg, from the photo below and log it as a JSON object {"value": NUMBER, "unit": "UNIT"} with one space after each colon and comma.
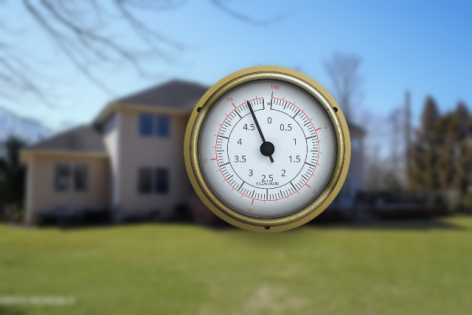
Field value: {"value": 4.75, "unit": "kg"}
